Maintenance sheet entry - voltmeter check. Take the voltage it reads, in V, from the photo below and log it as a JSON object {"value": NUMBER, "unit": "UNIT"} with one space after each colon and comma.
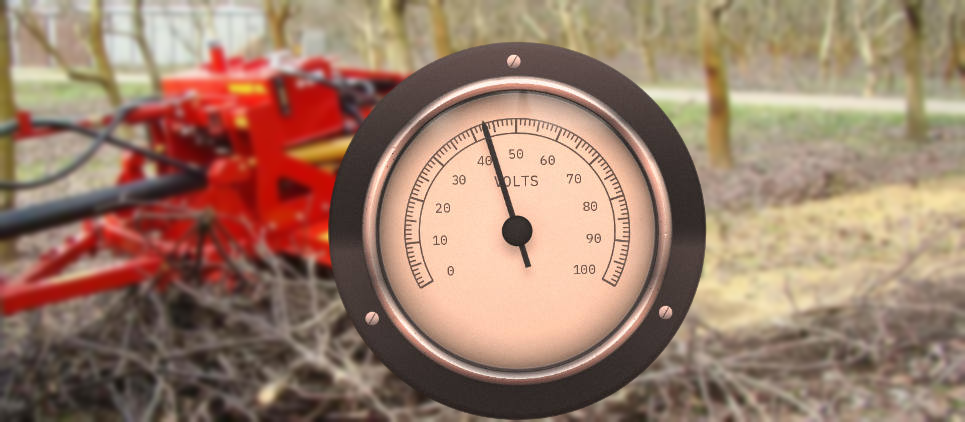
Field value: {"value": 43, "unit": "V"}
